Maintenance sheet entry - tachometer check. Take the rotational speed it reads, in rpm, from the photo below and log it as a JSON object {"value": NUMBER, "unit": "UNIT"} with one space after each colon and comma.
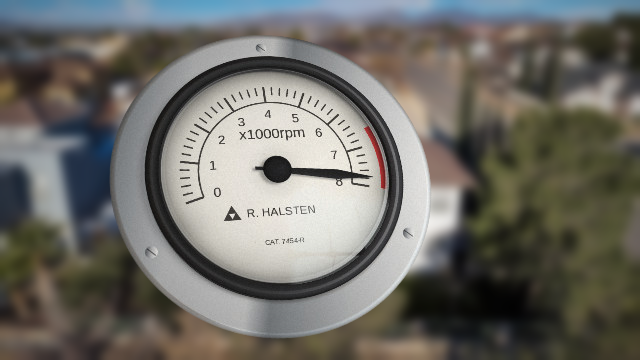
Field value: {"value": 7800, "unit": "rpm"}
